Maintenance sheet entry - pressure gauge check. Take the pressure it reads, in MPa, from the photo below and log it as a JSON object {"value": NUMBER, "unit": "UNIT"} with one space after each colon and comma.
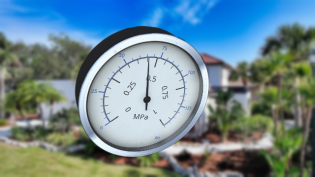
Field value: {"value": 0.45, "unit": "MPa"}
